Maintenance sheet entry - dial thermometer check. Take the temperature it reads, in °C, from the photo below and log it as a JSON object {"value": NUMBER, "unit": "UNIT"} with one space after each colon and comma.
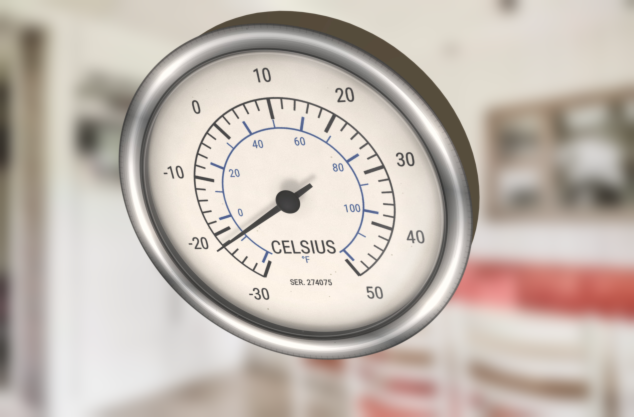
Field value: {"value": -22, "unit": "°C"}
